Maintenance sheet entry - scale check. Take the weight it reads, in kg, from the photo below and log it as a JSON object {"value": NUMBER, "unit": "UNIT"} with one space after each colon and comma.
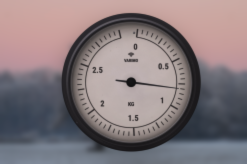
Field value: {"value": 0.8, "unit": "kg"}
